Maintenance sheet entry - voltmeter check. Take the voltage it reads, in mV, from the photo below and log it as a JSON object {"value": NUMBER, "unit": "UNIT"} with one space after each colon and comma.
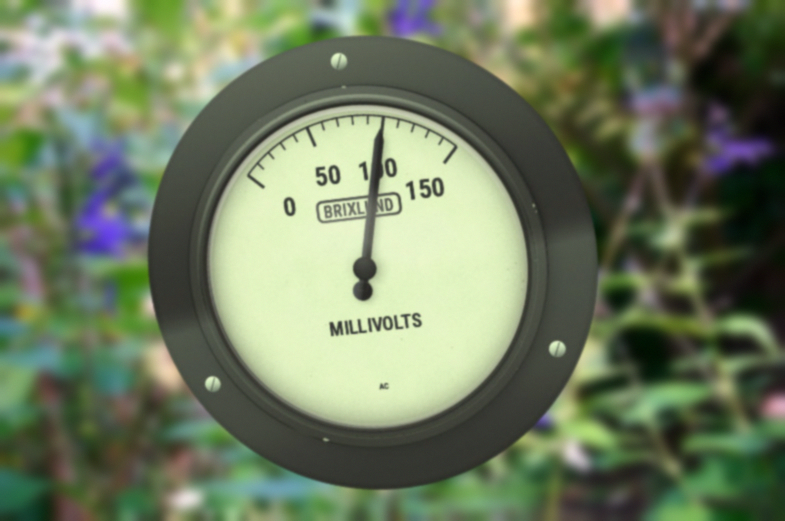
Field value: {"value": 100, "unit": "mV"}
